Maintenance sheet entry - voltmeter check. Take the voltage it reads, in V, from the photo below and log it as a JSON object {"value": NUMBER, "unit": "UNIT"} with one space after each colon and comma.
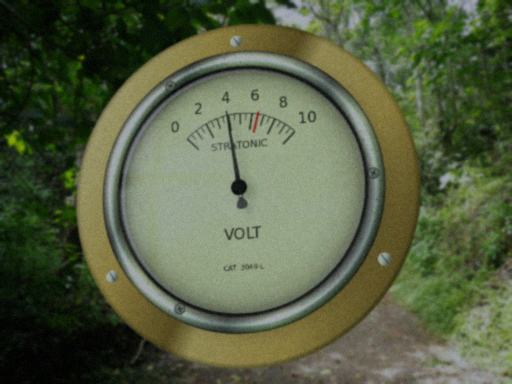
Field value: {"value": 4, "unit": "V"}
